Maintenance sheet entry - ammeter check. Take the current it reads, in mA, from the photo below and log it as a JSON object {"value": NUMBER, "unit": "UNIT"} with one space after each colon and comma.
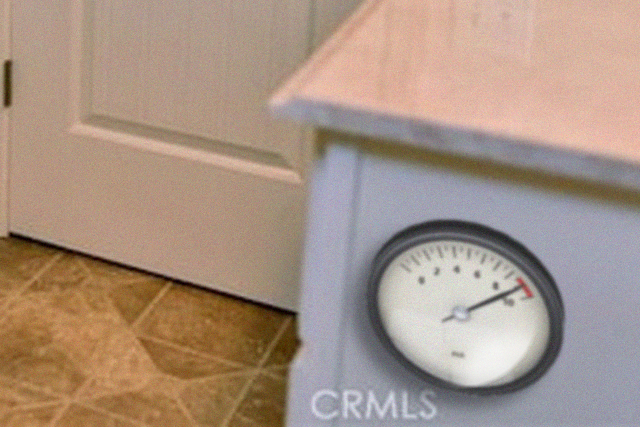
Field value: {"value": 9, "unit": "mA"}
